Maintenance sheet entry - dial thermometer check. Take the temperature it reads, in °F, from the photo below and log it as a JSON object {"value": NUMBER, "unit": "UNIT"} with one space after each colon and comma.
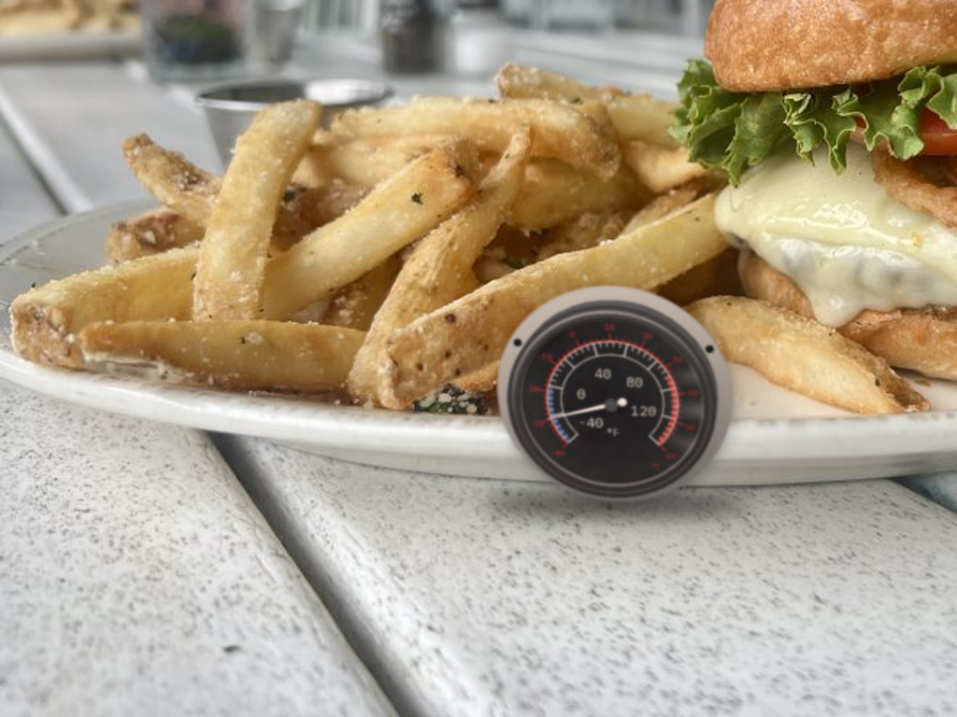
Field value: {"value": -20, "unit": "°F"}
